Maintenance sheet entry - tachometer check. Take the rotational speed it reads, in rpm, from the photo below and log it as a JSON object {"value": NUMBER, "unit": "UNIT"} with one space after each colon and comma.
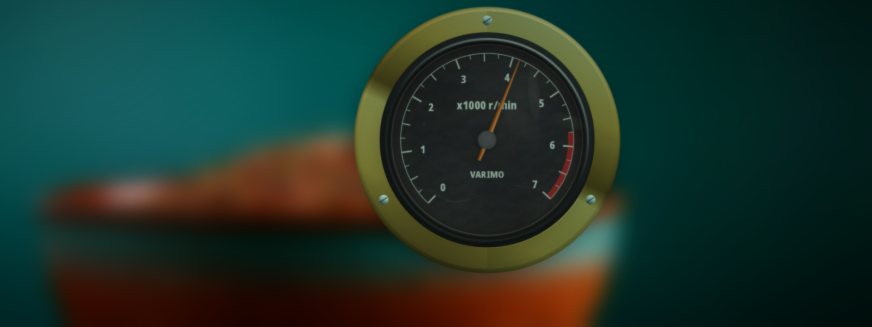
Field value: {"value": 4125, "unit": "rpm"}
